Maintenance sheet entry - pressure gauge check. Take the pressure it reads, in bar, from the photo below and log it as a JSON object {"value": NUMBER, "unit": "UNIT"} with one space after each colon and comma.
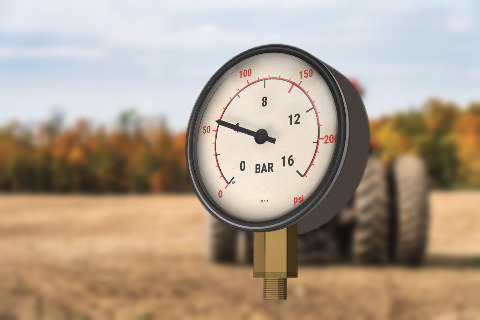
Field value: {"value": 4, "unit": "bar"}
